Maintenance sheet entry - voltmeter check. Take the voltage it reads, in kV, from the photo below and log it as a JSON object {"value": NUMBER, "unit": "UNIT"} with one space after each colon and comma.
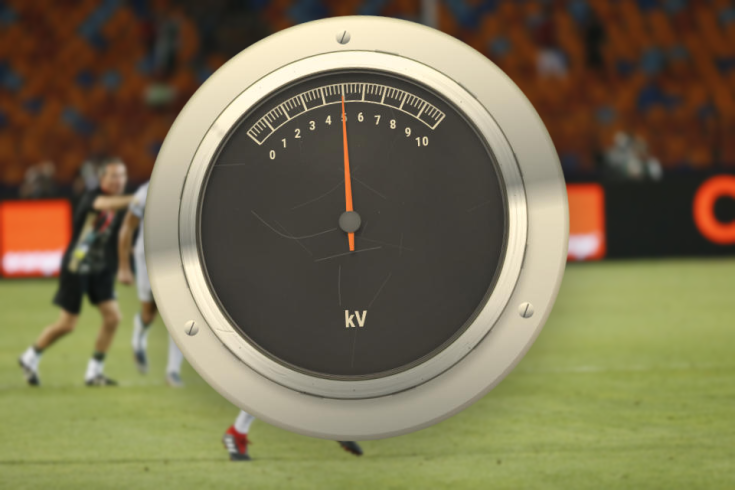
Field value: {"value": 5, "unit": "kV"}
